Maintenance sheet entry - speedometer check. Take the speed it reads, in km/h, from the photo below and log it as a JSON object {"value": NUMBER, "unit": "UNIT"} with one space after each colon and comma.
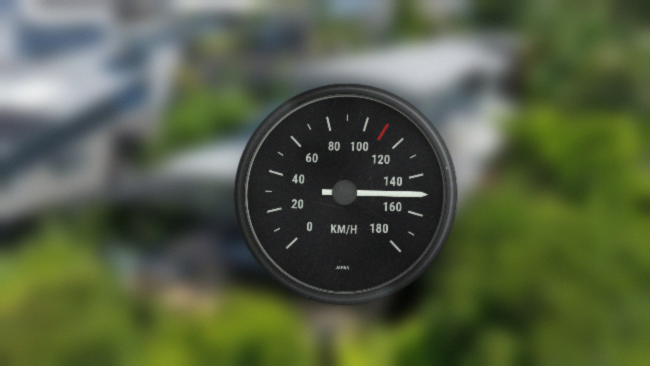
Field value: {"value": 150, "unit": "km/h"}
